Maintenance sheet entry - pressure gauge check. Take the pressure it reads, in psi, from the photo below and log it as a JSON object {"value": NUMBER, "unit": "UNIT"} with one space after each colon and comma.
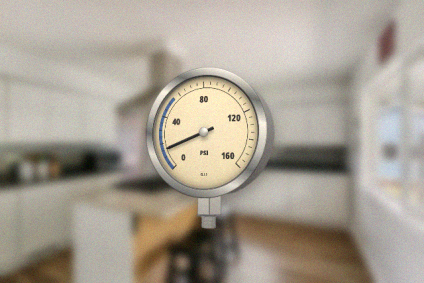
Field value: {"value": 15, "unit": "psi"}
